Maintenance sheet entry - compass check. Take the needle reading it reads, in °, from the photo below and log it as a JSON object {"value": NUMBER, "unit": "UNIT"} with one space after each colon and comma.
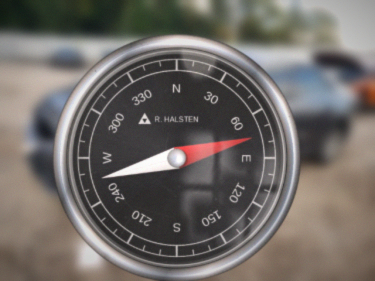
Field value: {"value": 75, "unit": "°"}
